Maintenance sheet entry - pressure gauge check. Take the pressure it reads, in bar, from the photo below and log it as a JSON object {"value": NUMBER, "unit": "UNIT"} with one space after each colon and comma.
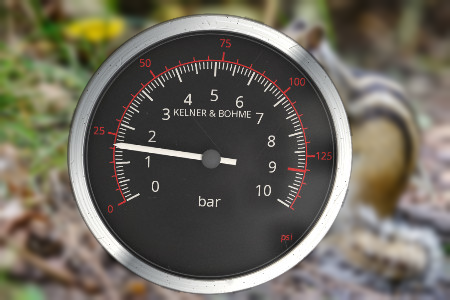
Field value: {"value": 1.5, "unit": "bar"}
